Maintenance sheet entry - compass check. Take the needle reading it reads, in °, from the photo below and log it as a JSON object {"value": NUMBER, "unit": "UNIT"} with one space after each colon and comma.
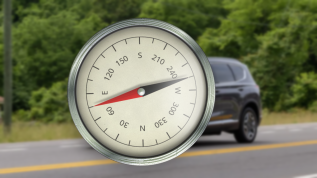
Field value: {"value": 75, "unit": "°"}
